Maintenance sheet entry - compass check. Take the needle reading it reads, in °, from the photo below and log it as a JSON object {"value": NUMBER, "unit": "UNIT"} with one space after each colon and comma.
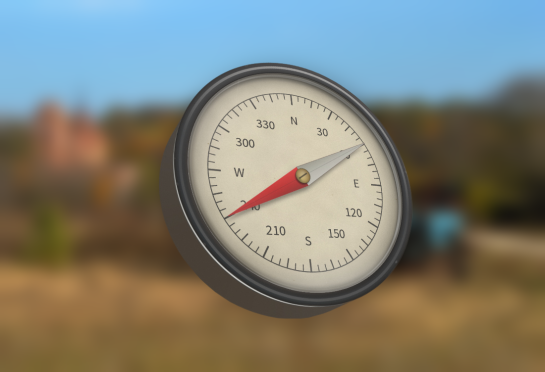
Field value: {"value": 240, "unit": "°"}
